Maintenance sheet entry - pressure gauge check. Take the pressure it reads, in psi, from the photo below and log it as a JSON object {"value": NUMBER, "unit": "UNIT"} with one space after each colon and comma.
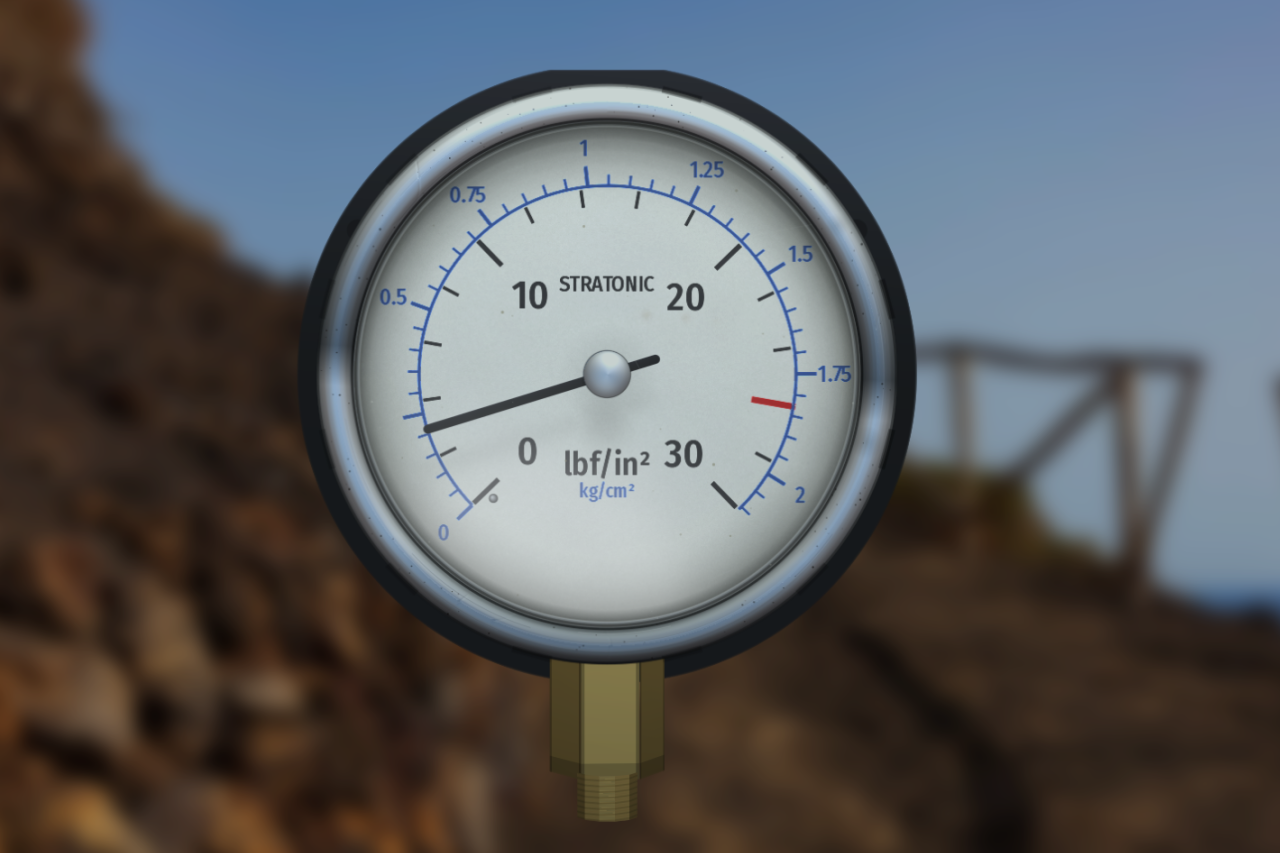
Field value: {"value": 3, "unit": "psi"}
